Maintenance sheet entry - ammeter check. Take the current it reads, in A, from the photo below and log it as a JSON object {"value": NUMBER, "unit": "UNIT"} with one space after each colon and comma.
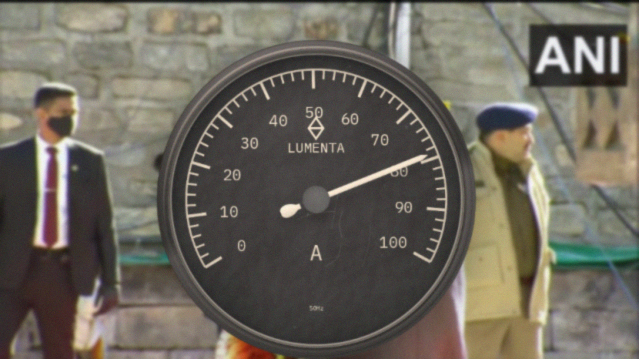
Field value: {"value": 79, "unit": "A"}
